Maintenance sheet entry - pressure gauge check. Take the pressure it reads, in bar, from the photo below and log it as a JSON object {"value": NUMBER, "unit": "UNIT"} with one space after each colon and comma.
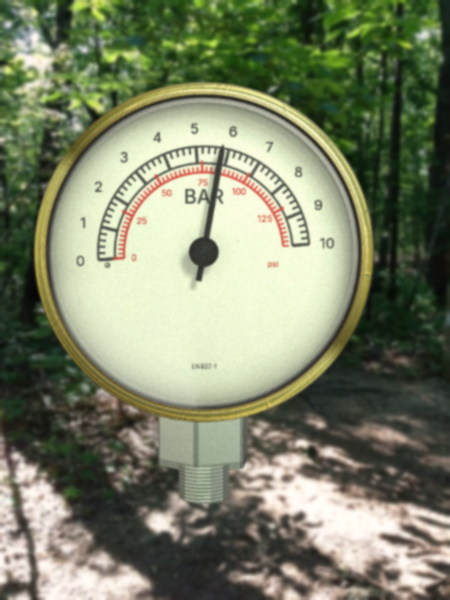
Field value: {"value": 5.8, "unit": "bar"}
